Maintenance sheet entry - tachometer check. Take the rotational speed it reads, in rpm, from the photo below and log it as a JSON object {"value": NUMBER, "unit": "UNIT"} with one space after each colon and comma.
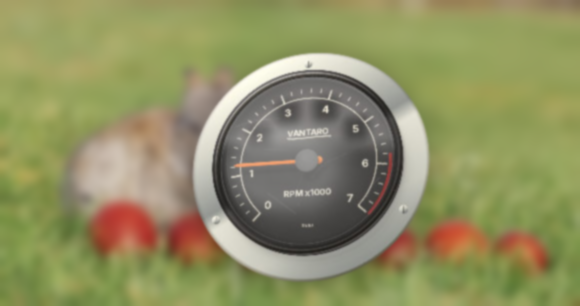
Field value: {"value": 1200, "unit": "rpm"}
